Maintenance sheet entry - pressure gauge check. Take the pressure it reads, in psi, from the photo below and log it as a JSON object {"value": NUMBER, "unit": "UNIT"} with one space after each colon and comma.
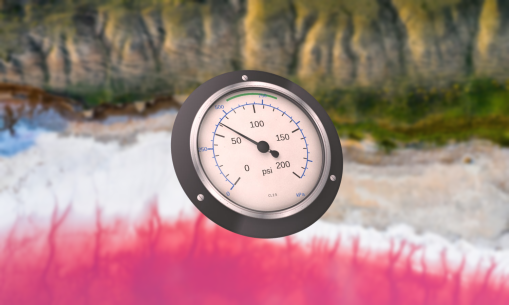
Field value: {"value": 60, "unit": "psi"}
